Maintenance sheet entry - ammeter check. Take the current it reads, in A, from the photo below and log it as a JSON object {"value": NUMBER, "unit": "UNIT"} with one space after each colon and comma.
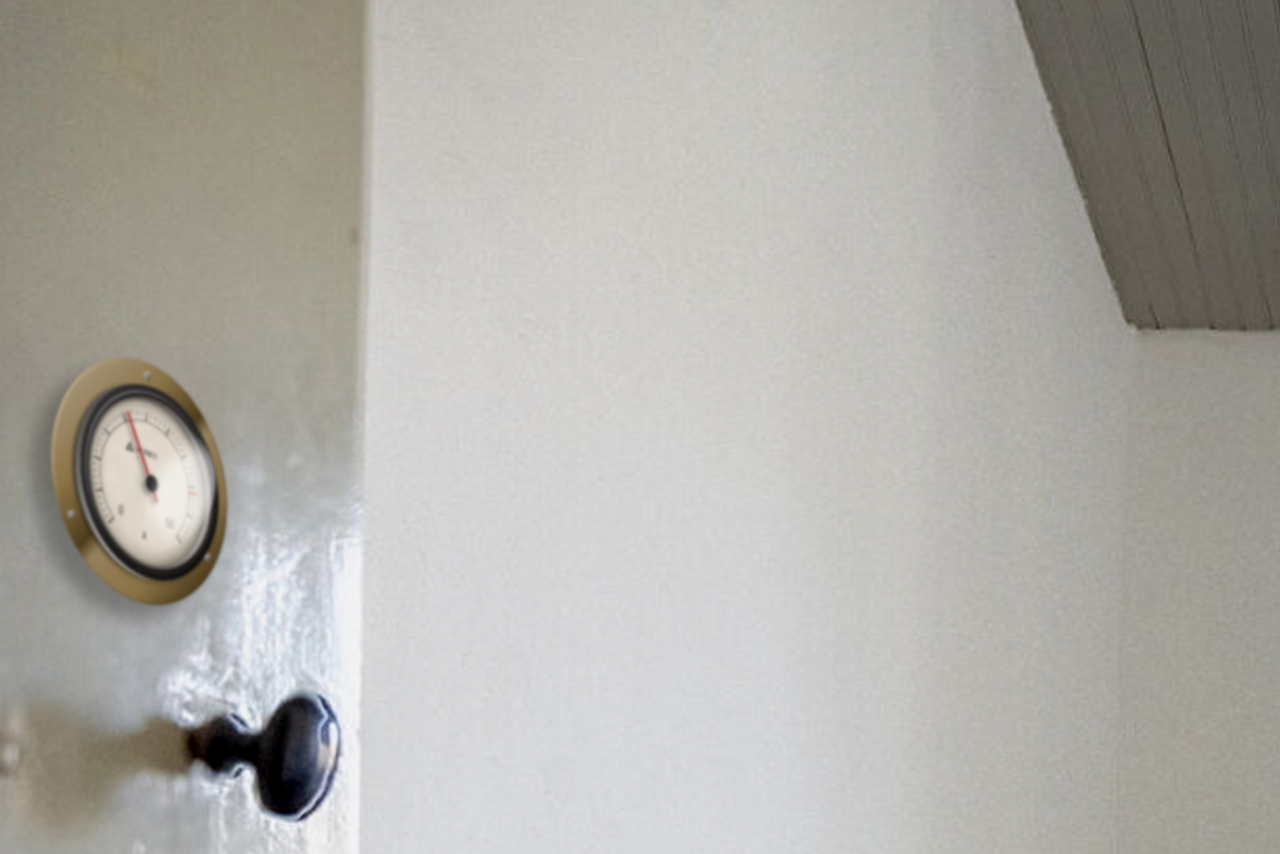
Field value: {"value": 20, "unit": "A"}
